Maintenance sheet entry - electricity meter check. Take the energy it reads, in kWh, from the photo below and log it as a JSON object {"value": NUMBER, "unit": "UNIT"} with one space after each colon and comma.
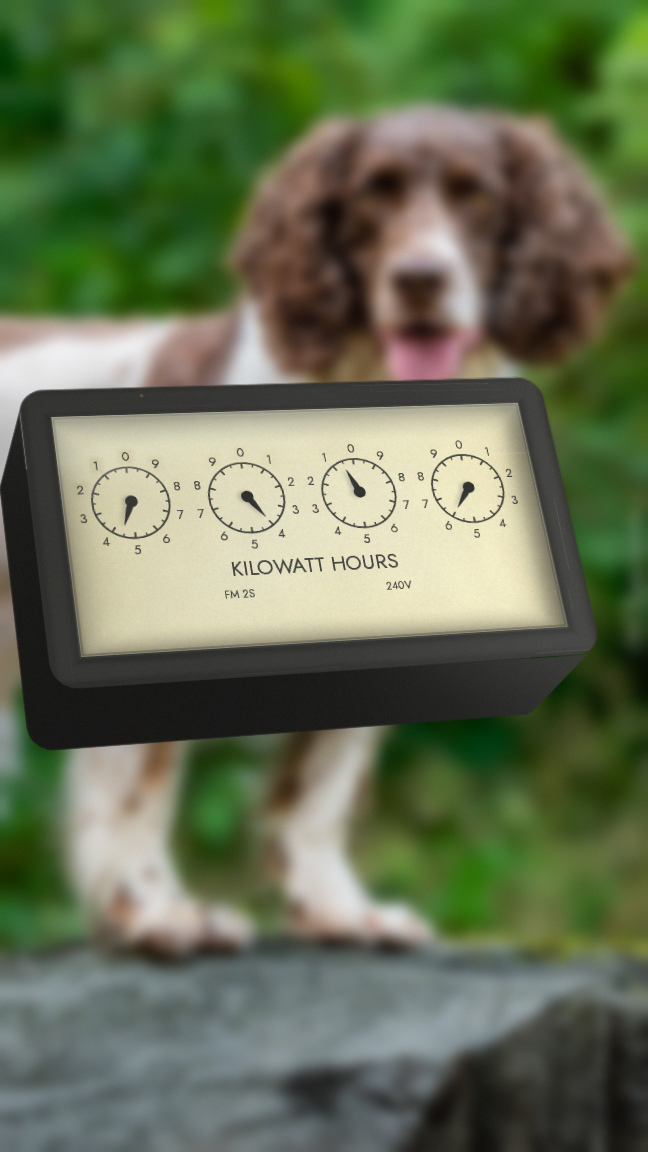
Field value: {"value": 4406, "unit": "kWh"}
